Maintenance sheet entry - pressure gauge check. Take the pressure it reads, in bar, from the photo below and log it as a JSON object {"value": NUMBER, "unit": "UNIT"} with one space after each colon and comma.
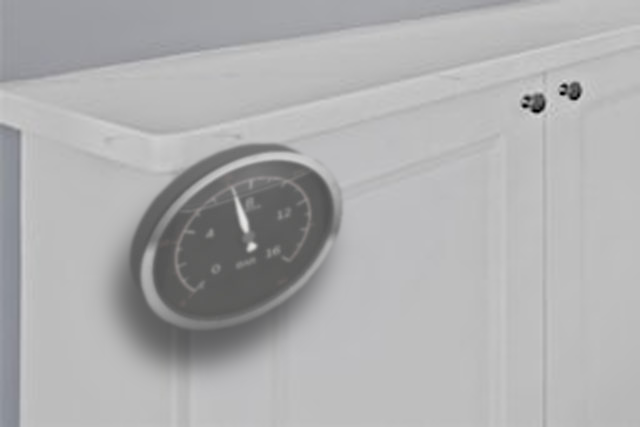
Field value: {"value": 7, "unit": "bar"}
